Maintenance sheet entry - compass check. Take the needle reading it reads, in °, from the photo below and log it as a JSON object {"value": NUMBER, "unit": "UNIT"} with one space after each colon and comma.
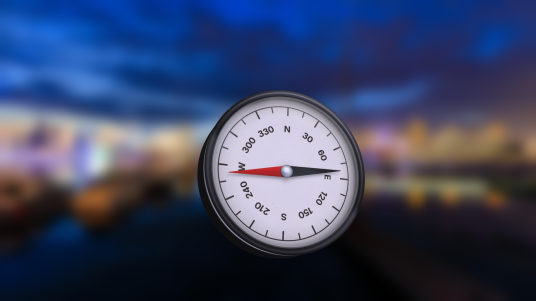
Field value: {"value": 262.5, "unit": "°"}
